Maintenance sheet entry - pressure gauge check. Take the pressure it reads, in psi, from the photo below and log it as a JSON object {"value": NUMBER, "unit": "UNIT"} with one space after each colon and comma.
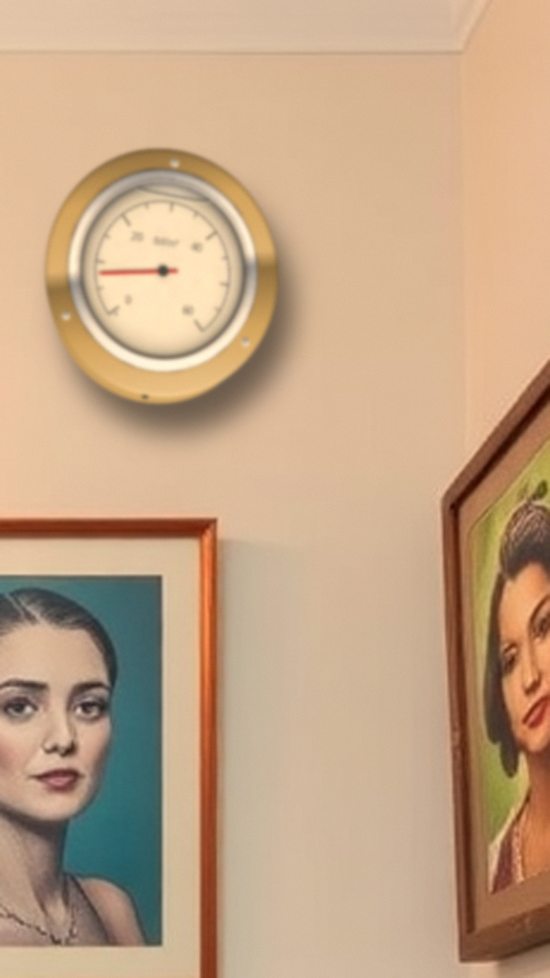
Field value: {"value": 7.5, "unit": "psi"}
